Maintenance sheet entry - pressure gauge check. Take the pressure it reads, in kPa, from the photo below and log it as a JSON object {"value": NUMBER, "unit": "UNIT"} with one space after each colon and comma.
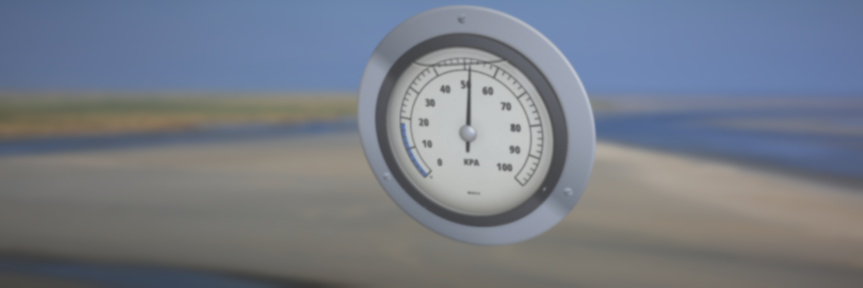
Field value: {"value": 52, "unit": "kPa"}
